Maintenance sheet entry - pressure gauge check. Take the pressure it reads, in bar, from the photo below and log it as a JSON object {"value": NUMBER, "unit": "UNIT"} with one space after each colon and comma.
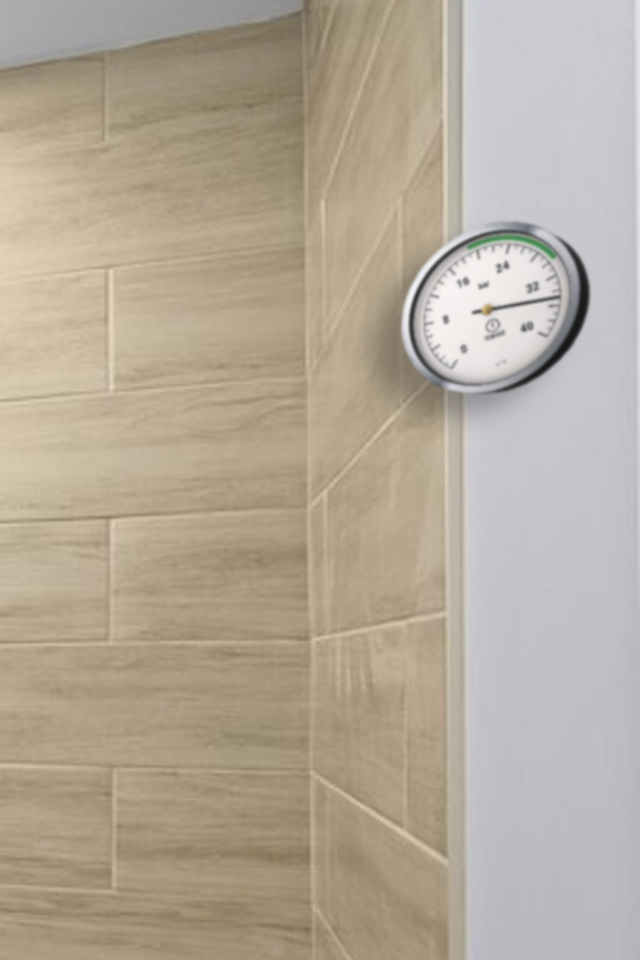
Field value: {"value": 35, "unit": "bar"}
